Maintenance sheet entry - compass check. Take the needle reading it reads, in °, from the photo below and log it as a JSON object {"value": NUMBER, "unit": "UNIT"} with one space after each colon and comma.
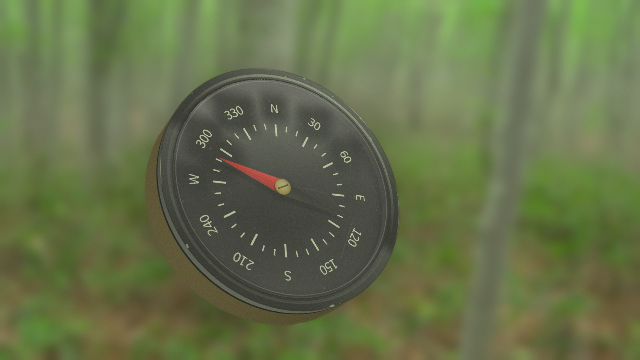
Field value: {"value": 290, "unit": "°"}
